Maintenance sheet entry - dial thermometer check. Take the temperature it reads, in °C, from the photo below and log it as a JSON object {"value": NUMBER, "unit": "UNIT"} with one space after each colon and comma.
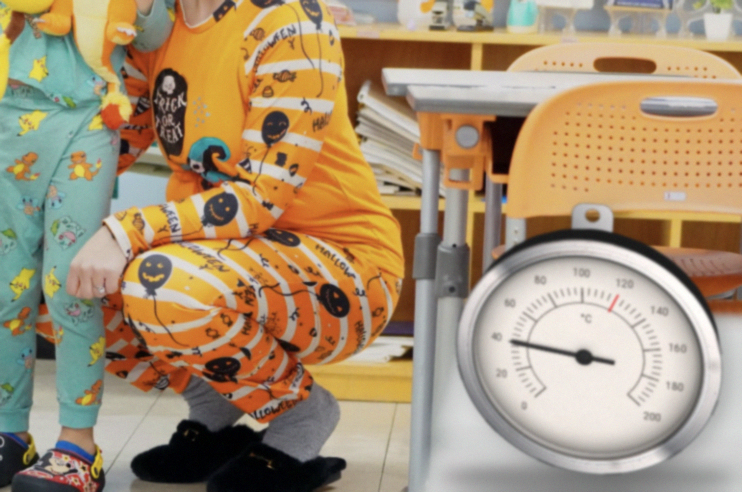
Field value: {"value": 40, "unit": "°C"}
